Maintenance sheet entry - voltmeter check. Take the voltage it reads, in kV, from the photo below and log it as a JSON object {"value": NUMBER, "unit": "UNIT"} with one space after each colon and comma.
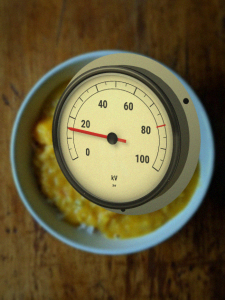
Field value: {"value": 15, "unit": "kV"}
